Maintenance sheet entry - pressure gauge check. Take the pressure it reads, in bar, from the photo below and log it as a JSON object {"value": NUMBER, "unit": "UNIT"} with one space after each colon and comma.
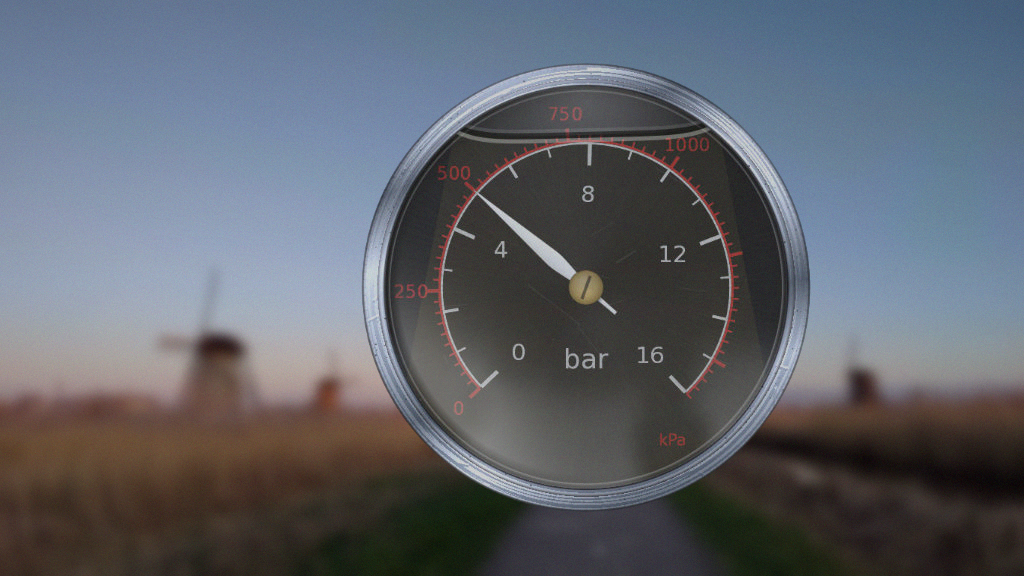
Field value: {"value": 5, "unit": "bar"}
